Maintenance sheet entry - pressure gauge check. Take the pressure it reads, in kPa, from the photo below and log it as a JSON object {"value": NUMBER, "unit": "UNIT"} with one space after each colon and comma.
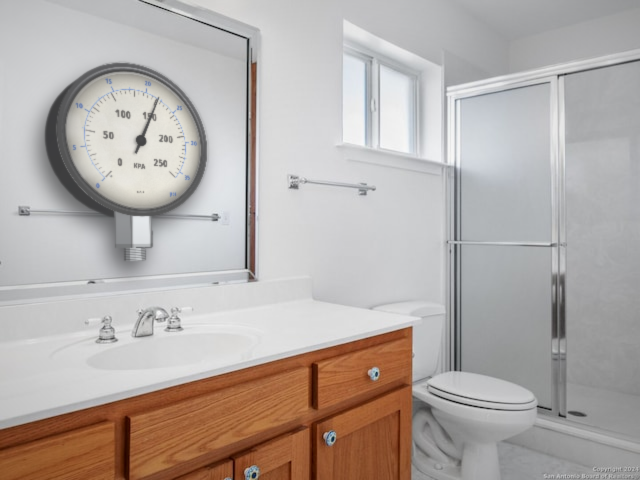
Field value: {"value": 150, "unit": "kPa"}
